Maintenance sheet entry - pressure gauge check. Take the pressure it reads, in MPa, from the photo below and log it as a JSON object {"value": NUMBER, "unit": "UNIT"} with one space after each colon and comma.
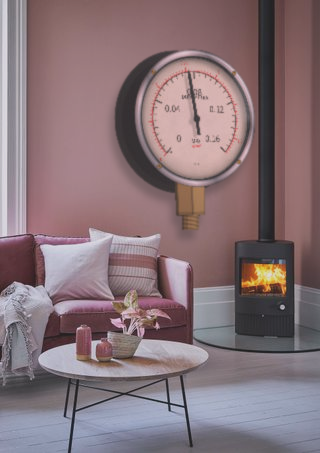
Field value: {"value": 0.075, "unit": "MPa"}
